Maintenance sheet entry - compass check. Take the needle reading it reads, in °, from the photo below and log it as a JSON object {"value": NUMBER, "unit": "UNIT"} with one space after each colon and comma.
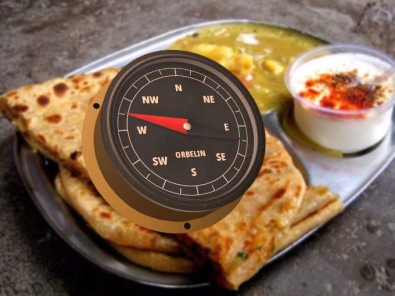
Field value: {"value": 285, "unit": "°"}
